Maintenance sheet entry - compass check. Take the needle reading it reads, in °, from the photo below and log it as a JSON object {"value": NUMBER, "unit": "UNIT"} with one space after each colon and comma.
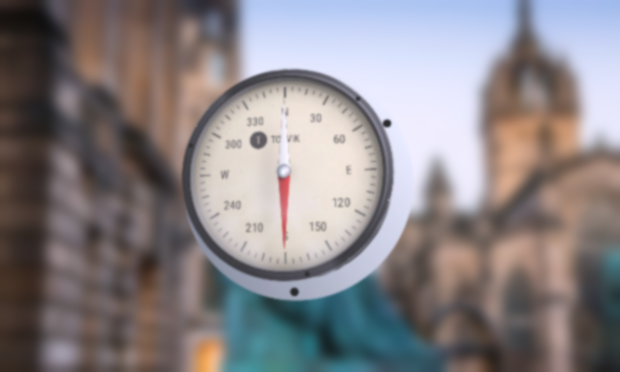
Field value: {"value": 180, "unit": "°"}
